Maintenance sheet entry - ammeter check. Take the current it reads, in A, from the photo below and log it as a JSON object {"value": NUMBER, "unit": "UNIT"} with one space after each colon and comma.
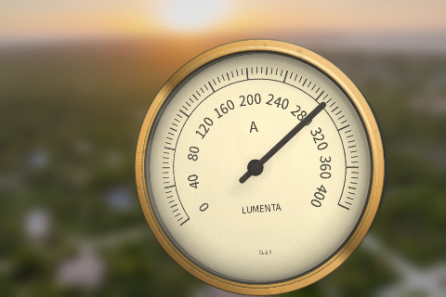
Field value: {"value": 290, "unit": "A"}
